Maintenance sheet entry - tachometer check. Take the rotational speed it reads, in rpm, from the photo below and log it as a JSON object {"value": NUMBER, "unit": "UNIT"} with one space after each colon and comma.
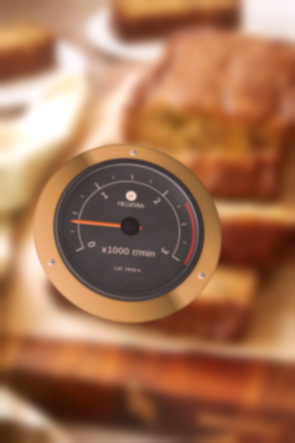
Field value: {"value": 375, "unit": "rpm"}
